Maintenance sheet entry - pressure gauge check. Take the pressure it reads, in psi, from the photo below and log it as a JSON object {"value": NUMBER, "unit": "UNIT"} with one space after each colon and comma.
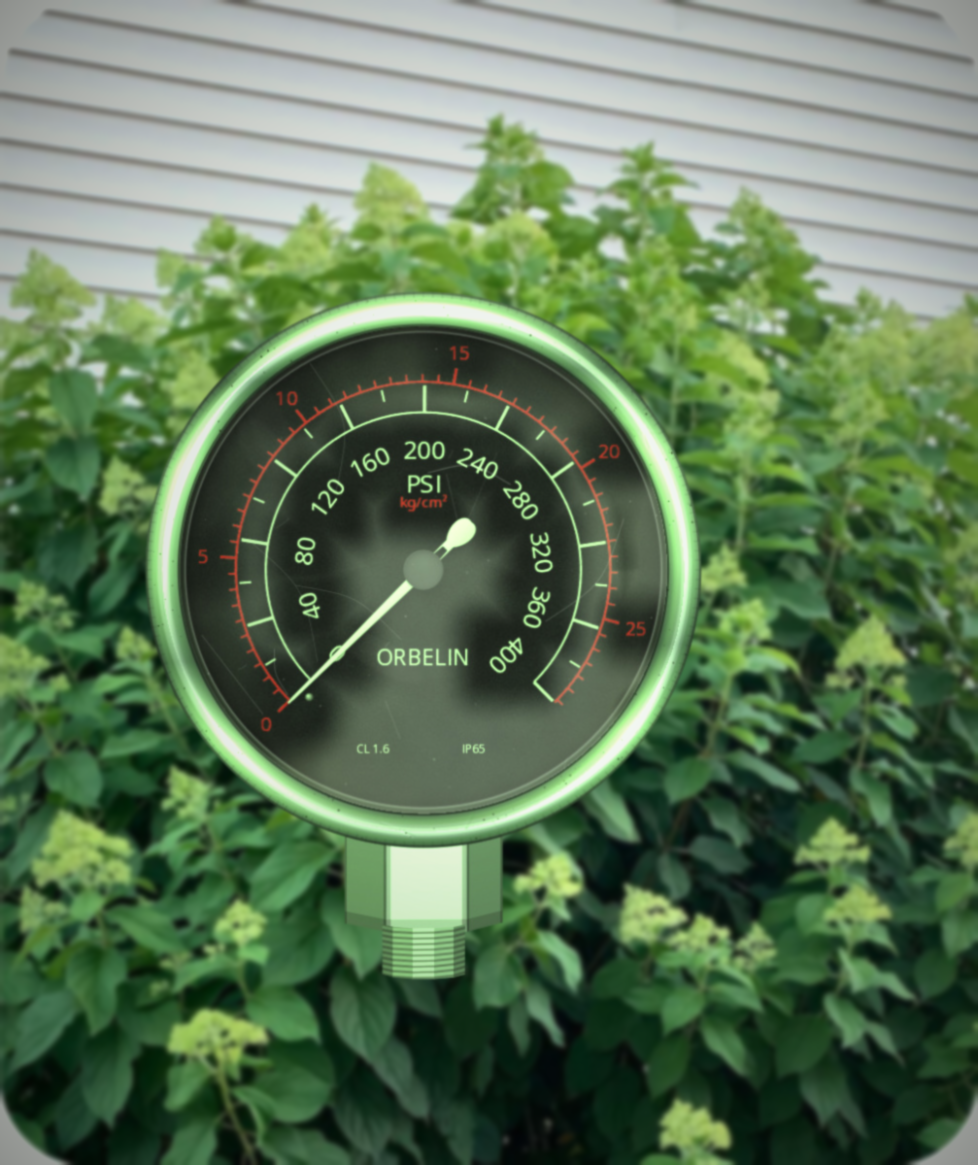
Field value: {"value": 0, "unit": "psi"}
